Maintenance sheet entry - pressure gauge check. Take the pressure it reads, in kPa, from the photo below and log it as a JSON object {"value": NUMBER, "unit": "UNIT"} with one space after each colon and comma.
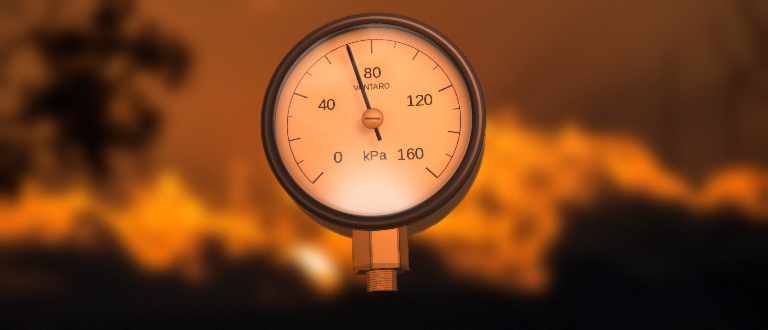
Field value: {"value": 70, "unit": "kPa"}
